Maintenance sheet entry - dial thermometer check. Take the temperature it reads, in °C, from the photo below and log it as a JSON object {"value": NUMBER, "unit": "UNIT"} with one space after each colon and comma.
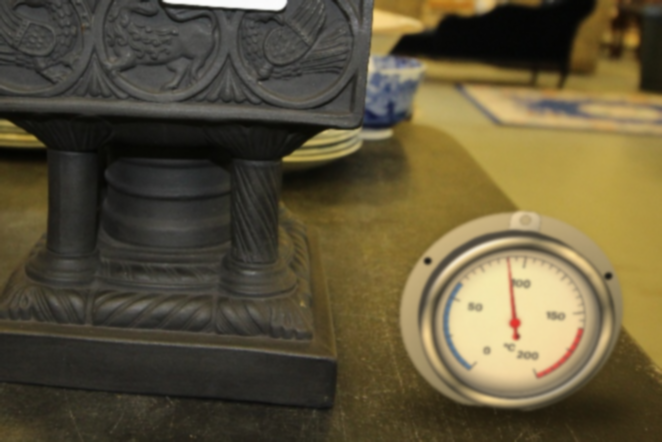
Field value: {"value": 90, "unit": "°C"}
